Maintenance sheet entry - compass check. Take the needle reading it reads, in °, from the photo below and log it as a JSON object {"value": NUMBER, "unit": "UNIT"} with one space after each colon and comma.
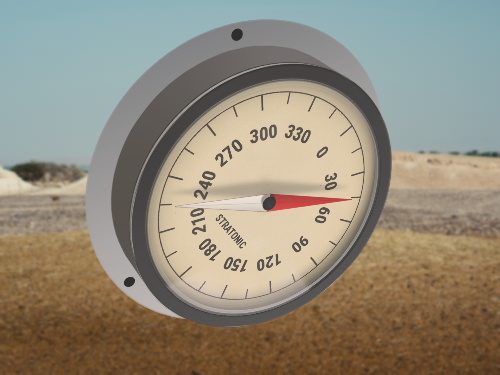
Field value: {"value": 45, "unit": "°"}
